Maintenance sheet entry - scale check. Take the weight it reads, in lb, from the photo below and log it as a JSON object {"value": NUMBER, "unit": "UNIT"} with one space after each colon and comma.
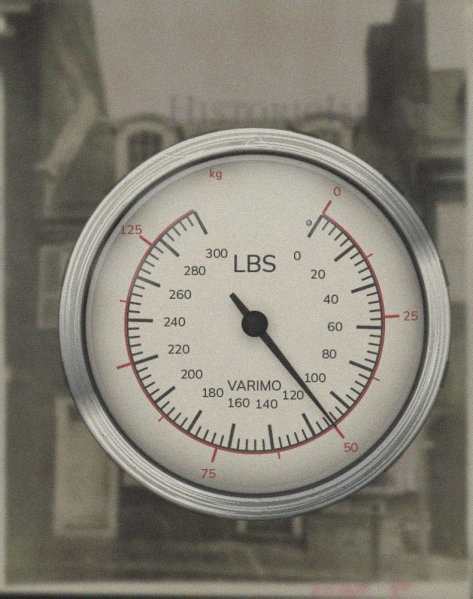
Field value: {"value": 110, "unit": "lb"}
